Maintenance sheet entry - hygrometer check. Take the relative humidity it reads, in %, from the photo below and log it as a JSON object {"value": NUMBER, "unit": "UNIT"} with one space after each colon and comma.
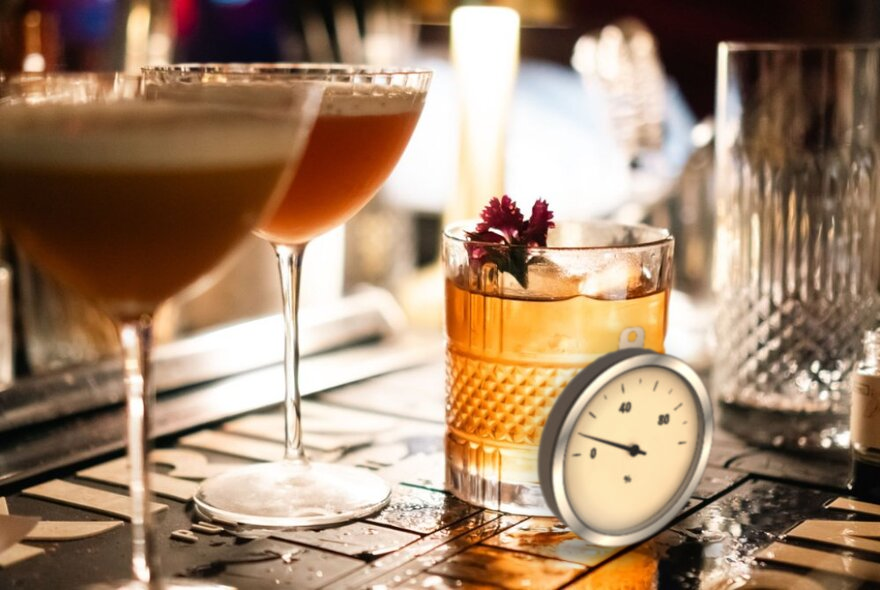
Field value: {"value": 10, "unit": "%"}
